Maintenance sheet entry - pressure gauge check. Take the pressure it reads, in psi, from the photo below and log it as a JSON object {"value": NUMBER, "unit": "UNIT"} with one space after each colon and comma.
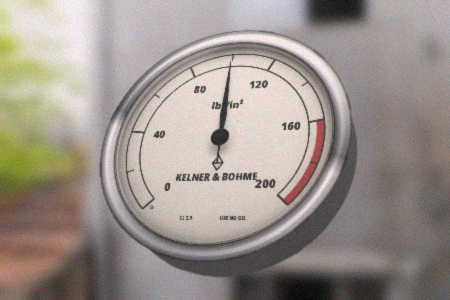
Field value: {"value": 100, "unit": "psi"}
